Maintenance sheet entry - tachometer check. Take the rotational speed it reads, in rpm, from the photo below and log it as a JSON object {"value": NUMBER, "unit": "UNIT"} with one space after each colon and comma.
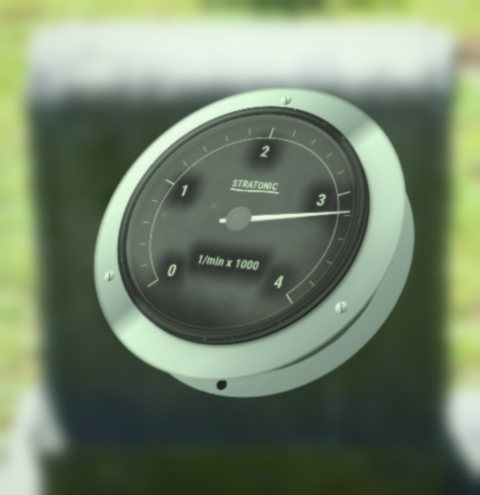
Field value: {"value": 3200, "unit": "rpm"}
